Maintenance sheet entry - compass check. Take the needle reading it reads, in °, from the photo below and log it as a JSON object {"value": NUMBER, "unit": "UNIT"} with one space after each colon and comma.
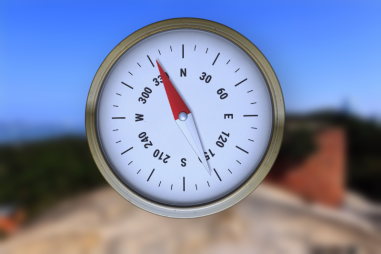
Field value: {"value": 335, "unit": "°"}
